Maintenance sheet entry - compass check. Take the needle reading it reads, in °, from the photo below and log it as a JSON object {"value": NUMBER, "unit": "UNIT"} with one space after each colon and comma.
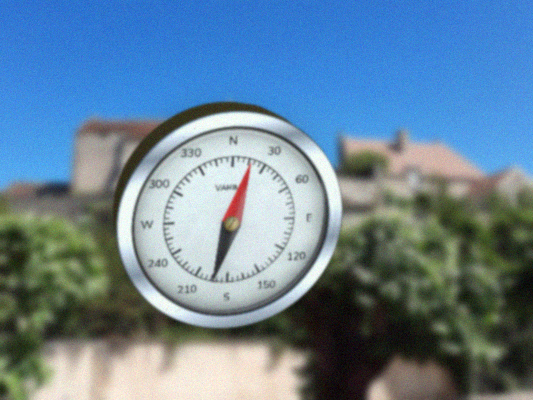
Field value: {"value": 15, "unit": "°"}
